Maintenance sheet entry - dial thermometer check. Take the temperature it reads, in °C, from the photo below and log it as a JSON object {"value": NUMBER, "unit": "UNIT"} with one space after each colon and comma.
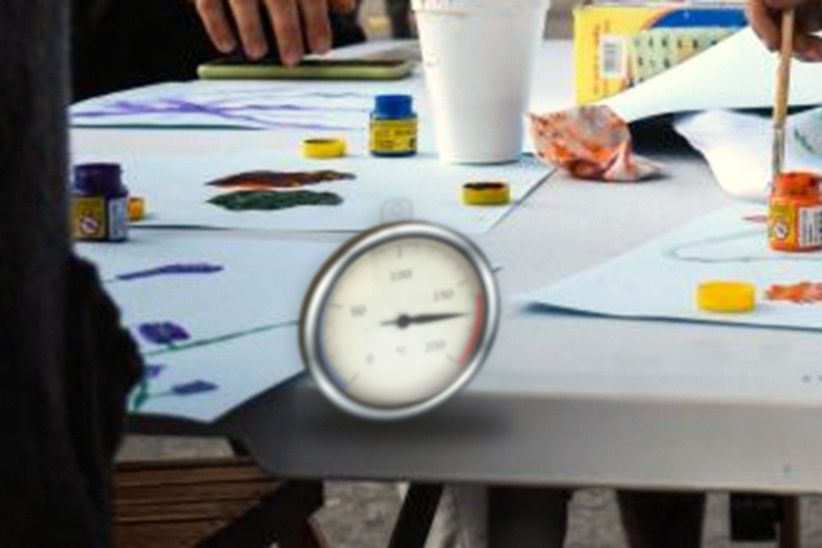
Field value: {"value": 170, "unit": "°C"}
